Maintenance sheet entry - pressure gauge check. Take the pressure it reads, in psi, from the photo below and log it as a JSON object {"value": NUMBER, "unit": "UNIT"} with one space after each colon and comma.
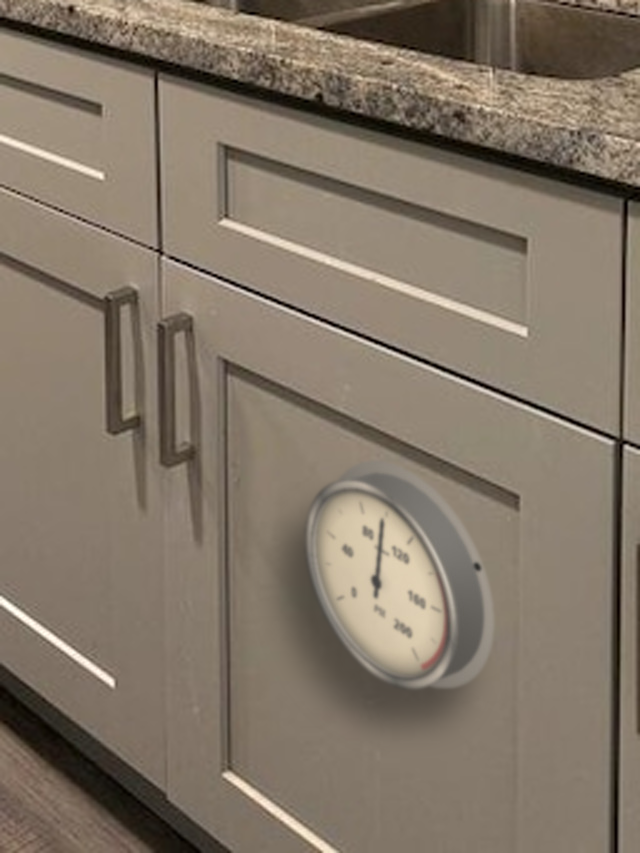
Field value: {"value": 100, "unit": "psi"}
